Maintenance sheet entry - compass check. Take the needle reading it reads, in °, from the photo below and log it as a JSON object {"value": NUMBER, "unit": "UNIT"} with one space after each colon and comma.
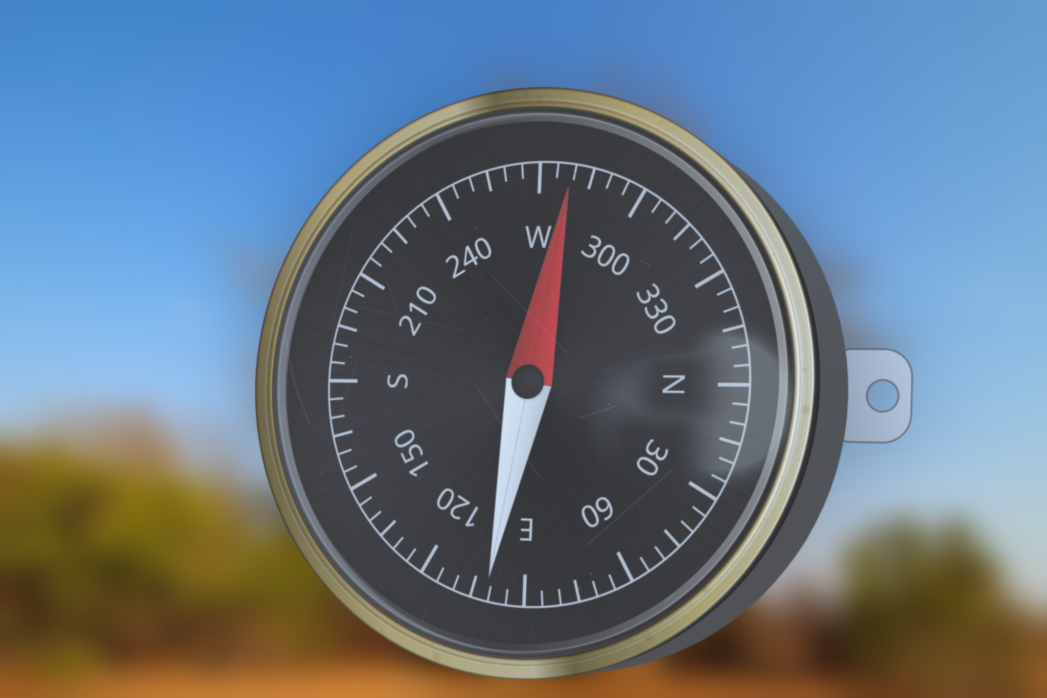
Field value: {"value": 280, "unit": "°"}
